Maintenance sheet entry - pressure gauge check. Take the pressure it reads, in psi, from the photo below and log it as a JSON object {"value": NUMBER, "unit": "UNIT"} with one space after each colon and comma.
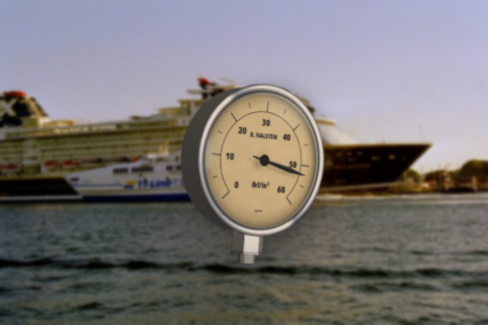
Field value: {"value": 52.5, "unit": "psi"}
